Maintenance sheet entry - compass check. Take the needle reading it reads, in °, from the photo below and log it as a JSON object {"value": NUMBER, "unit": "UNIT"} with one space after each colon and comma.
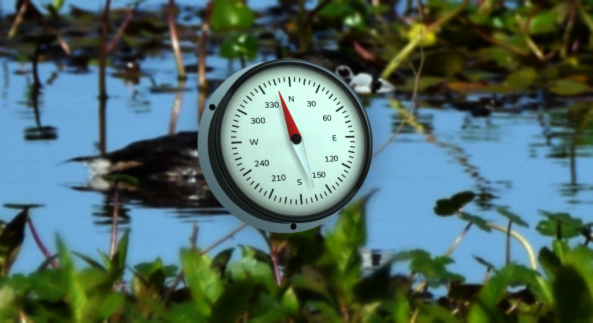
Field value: {"value": 345, "unit": "°"}
